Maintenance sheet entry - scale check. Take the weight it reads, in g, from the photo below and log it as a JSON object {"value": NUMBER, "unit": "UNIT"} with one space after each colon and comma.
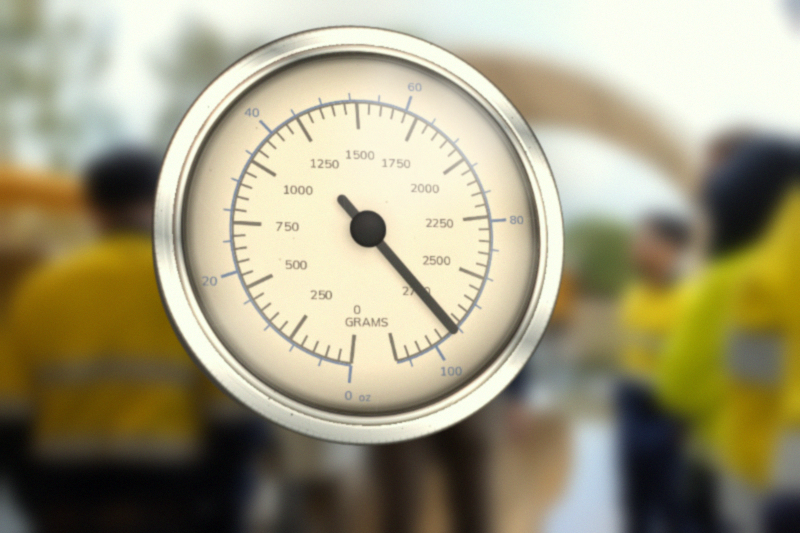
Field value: {"value": 2750, "unit": "g"}
